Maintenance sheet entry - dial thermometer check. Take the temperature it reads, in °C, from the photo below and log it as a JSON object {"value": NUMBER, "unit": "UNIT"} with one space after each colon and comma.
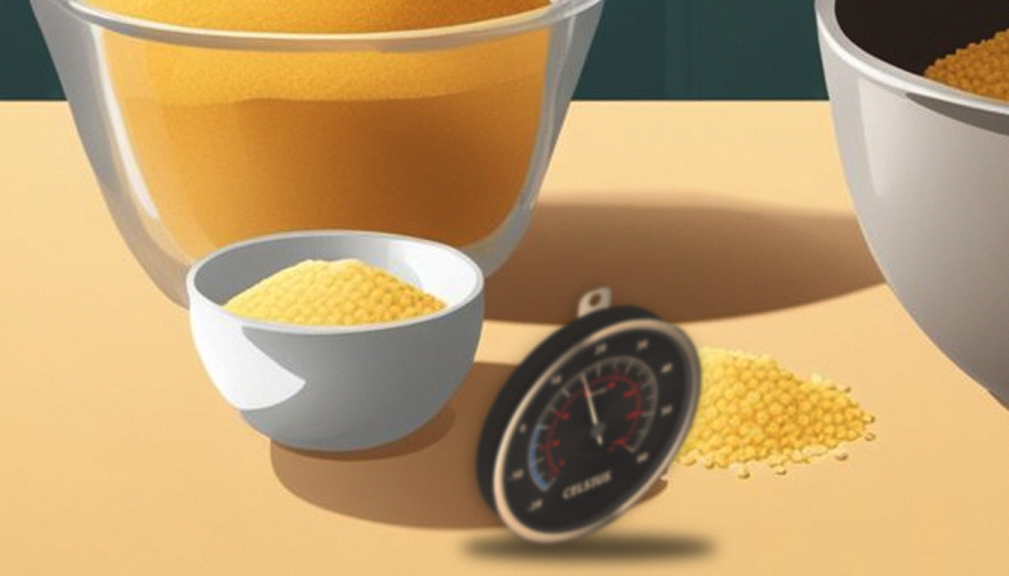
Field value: {"value": 15, "unit": "°C"}
